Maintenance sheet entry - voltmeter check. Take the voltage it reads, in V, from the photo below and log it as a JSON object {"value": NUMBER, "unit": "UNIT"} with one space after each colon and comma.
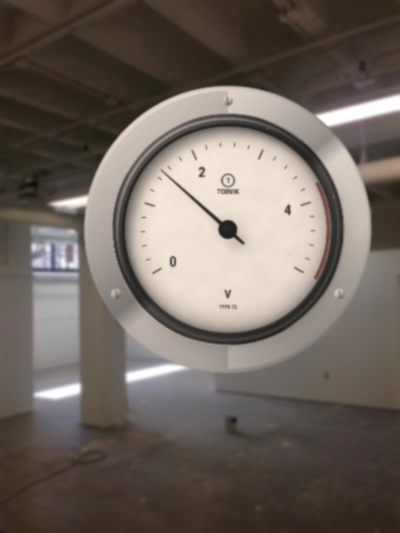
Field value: {"value": 1.5, "unit": "V"}
